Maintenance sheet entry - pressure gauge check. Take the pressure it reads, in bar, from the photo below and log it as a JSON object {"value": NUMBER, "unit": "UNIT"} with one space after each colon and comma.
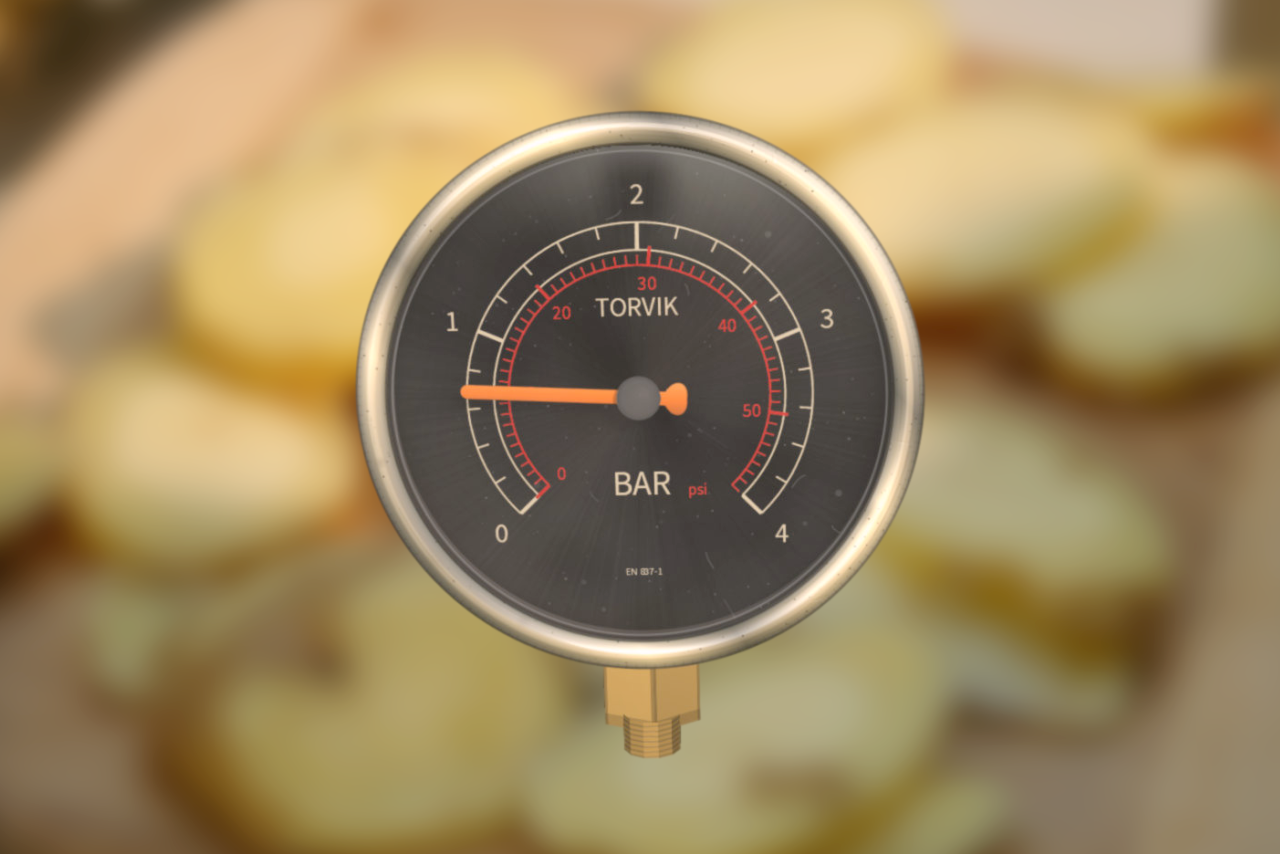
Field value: {"value": 0.7, "unit": "bar"}
